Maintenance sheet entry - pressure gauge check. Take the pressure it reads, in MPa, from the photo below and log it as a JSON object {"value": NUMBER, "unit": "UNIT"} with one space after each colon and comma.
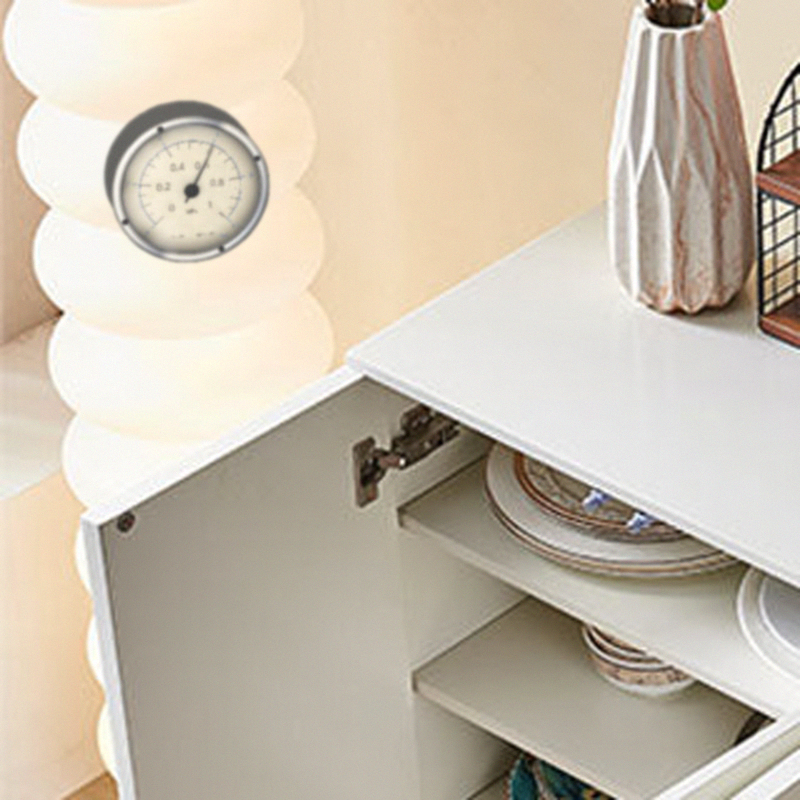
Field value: {"value": 0.6, "unit": "MPa"}
